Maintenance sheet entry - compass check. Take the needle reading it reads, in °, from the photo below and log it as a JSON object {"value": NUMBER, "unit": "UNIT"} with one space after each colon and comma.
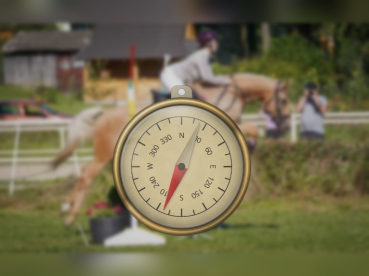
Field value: {"value": 202.5, "unit": "°"}
